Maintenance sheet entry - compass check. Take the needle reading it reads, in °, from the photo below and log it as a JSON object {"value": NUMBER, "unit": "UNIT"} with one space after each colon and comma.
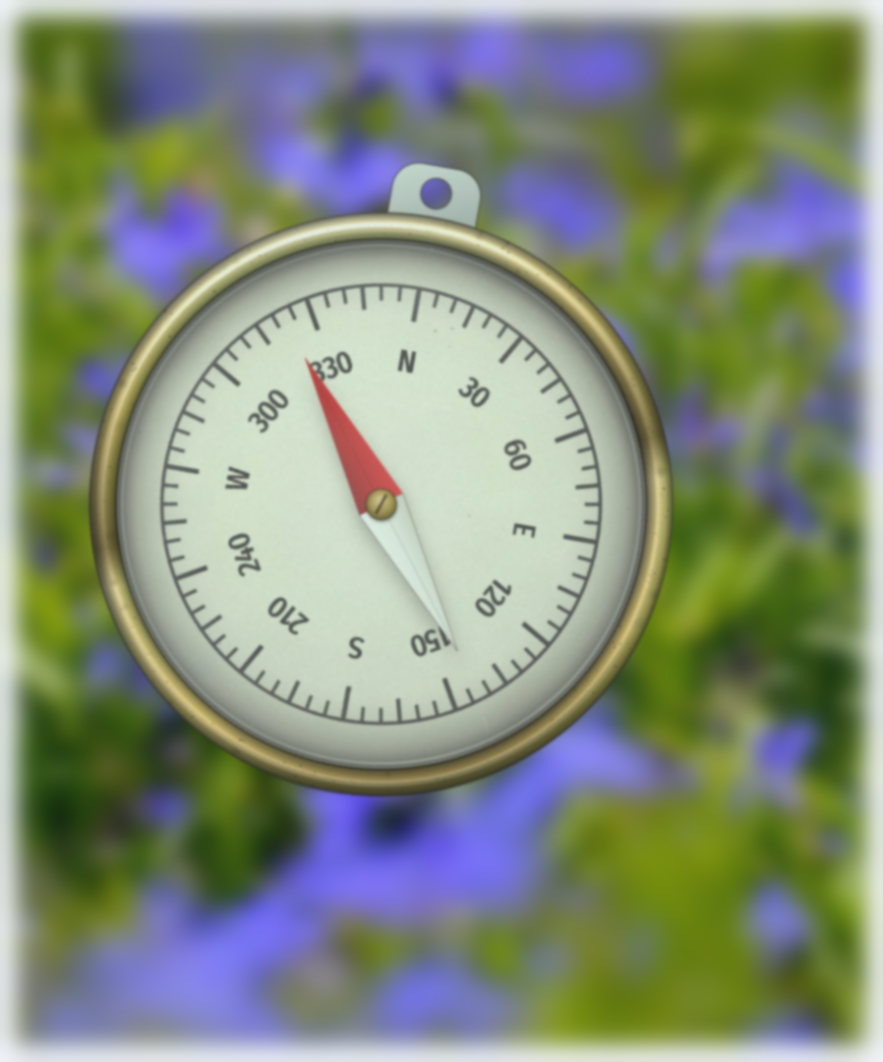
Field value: {"value": 322.5, "unit": "°"}
